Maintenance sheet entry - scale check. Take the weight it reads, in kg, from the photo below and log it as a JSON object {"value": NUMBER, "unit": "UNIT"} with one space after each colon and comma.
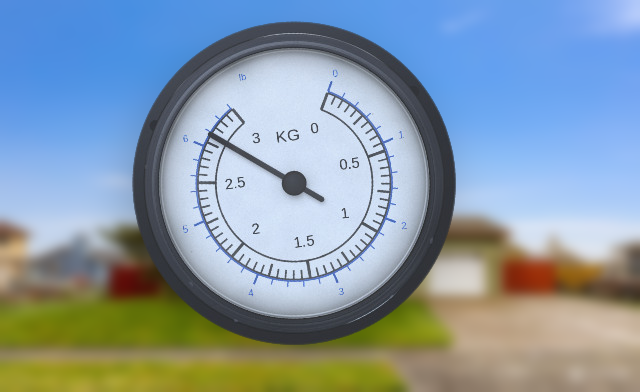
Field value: {"value": 2.8, "unit": "kg"}
